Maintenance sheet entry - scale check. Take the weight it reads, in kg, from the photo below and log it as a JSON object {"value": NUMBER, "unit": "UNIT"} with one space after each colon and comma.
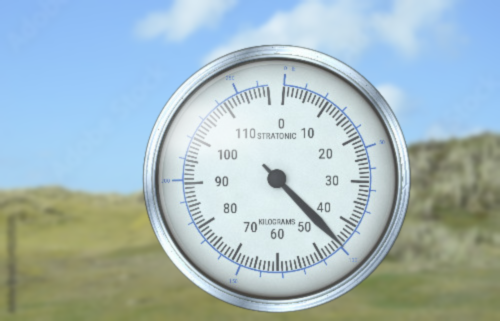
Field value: {"value": 45, "unit": "kg"}
